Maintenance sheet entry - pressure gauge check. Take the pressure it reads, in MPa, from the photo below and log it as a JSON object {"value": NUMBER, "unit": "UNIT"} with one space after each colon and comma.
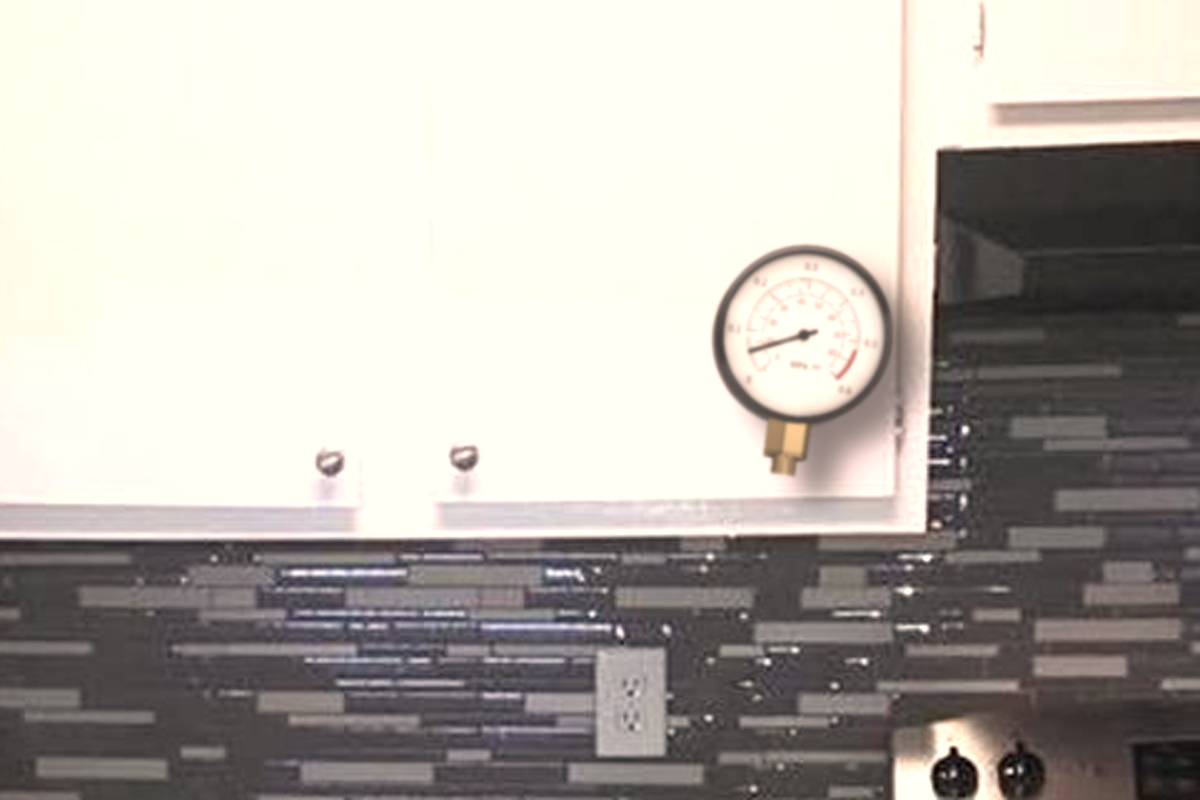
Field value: {"value": 0.05, "unit": "MPa"}
